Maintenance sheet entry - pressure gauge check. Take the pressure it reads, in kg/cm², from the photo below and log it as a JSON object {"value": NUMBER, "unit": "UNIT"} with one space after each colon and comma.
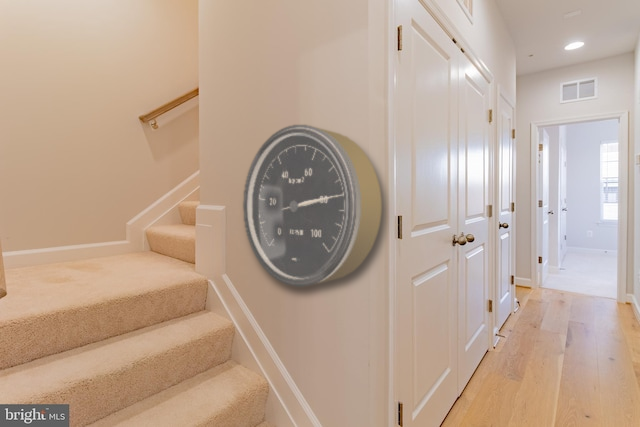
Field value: {"value": 80, "unit": "kg/cm²"}
